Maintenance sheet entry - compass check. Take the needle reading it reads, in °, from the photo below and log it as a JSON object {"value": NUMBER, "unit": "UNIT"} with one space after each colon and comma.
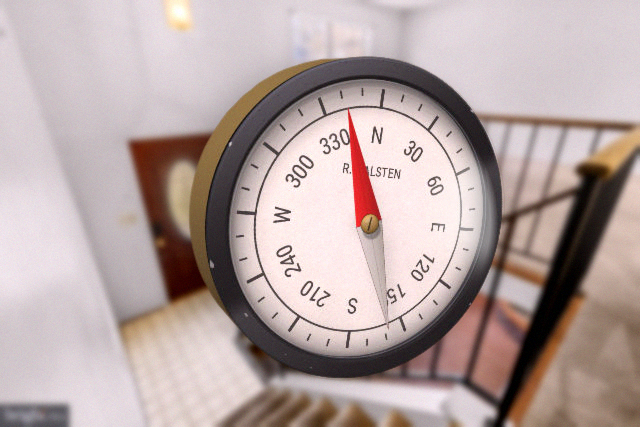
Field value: {"value": 340, "unit": "°"}
